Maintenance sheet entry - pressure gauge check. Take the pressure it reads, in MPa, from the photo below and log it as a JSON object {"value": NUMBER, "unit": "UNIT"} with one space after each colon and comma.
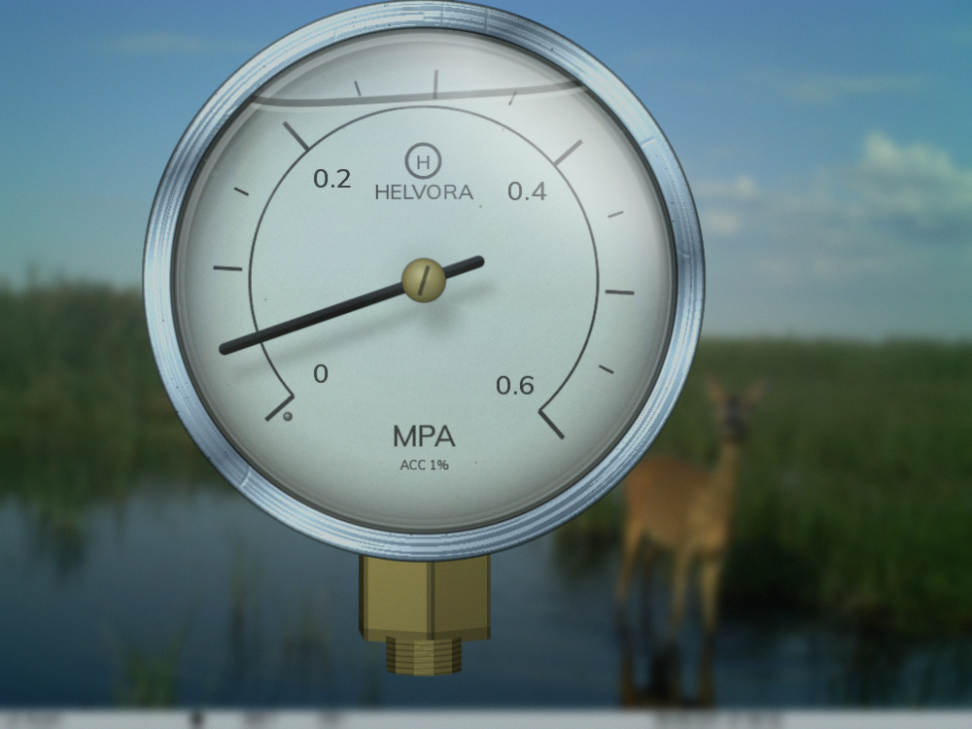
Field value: {"value": 0.05, "unit": "MPa"}
